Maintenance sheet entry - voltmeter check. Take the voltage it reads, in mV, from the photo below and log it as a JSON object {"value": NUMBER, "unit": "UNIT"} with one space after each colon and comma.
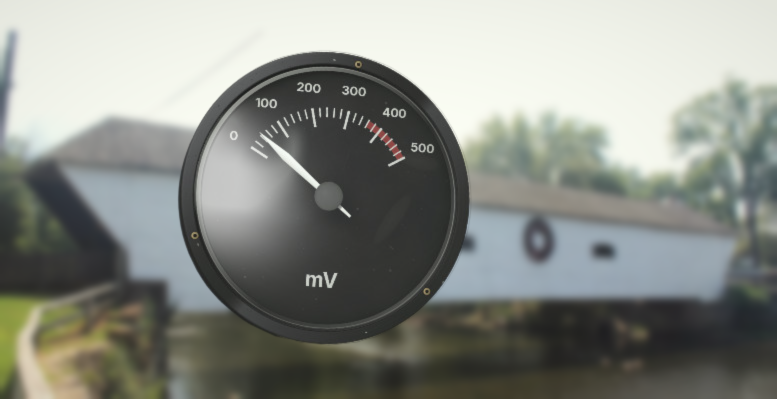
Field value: {"value": 40, "unit": "mV"}
